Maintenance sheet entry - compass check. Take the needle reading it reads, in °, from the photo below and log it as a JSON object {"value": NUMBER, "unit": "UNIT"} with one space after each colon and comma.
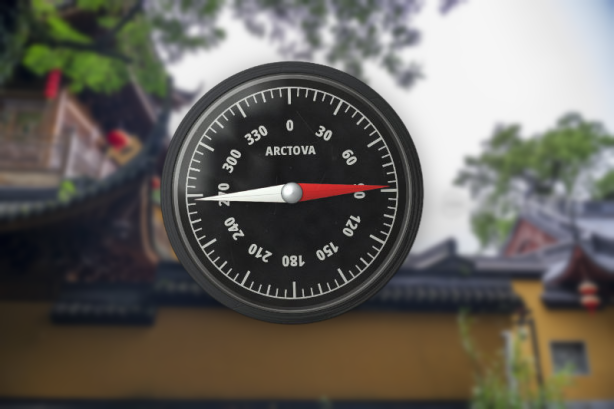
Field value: {"value": 87.5, "unit": "°"}
